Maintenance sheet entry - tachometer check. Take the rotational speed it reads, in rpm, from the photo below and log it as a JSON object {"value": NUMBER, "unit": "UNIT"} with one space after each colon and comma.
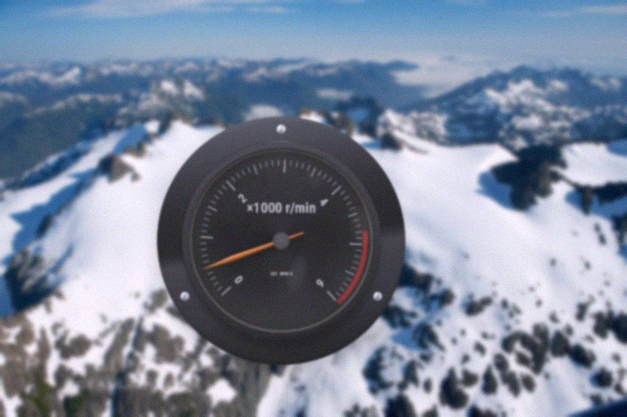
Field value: {"value": 500, "unit": "rpm"}
